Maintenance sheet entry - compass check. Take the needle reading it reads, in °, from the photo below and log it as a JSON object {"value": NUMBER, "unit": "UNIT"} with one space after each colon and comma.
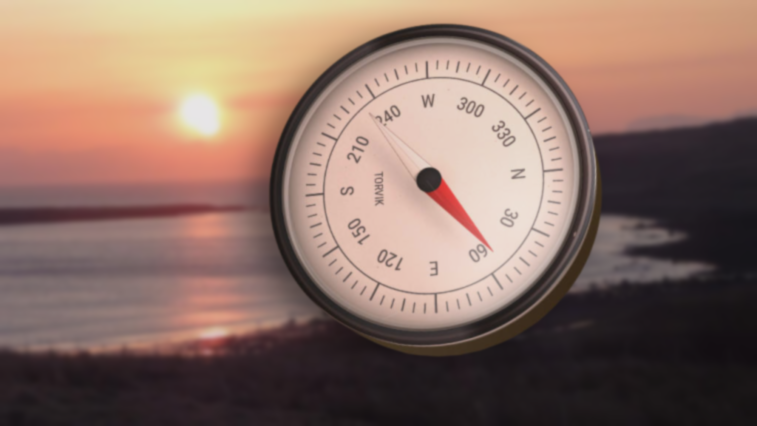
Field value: {"value": 52.5, "unit": "°"}
